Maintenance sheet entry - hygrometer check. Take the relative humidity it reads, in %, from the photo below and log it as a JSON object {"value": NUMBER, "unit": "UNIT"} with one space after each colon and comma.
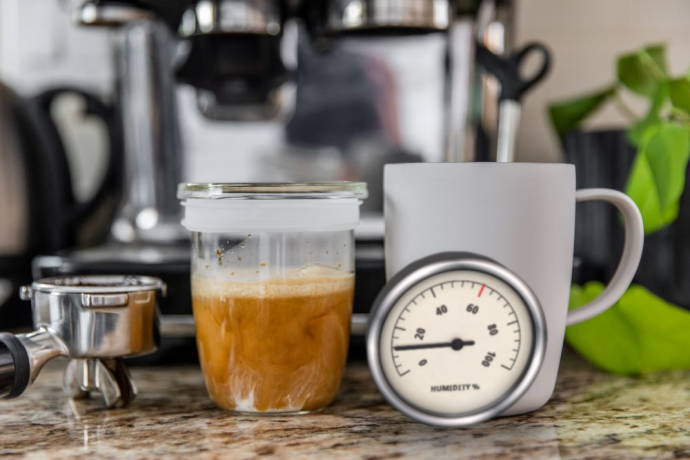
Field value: {"value": 12, "unit": "%"}
